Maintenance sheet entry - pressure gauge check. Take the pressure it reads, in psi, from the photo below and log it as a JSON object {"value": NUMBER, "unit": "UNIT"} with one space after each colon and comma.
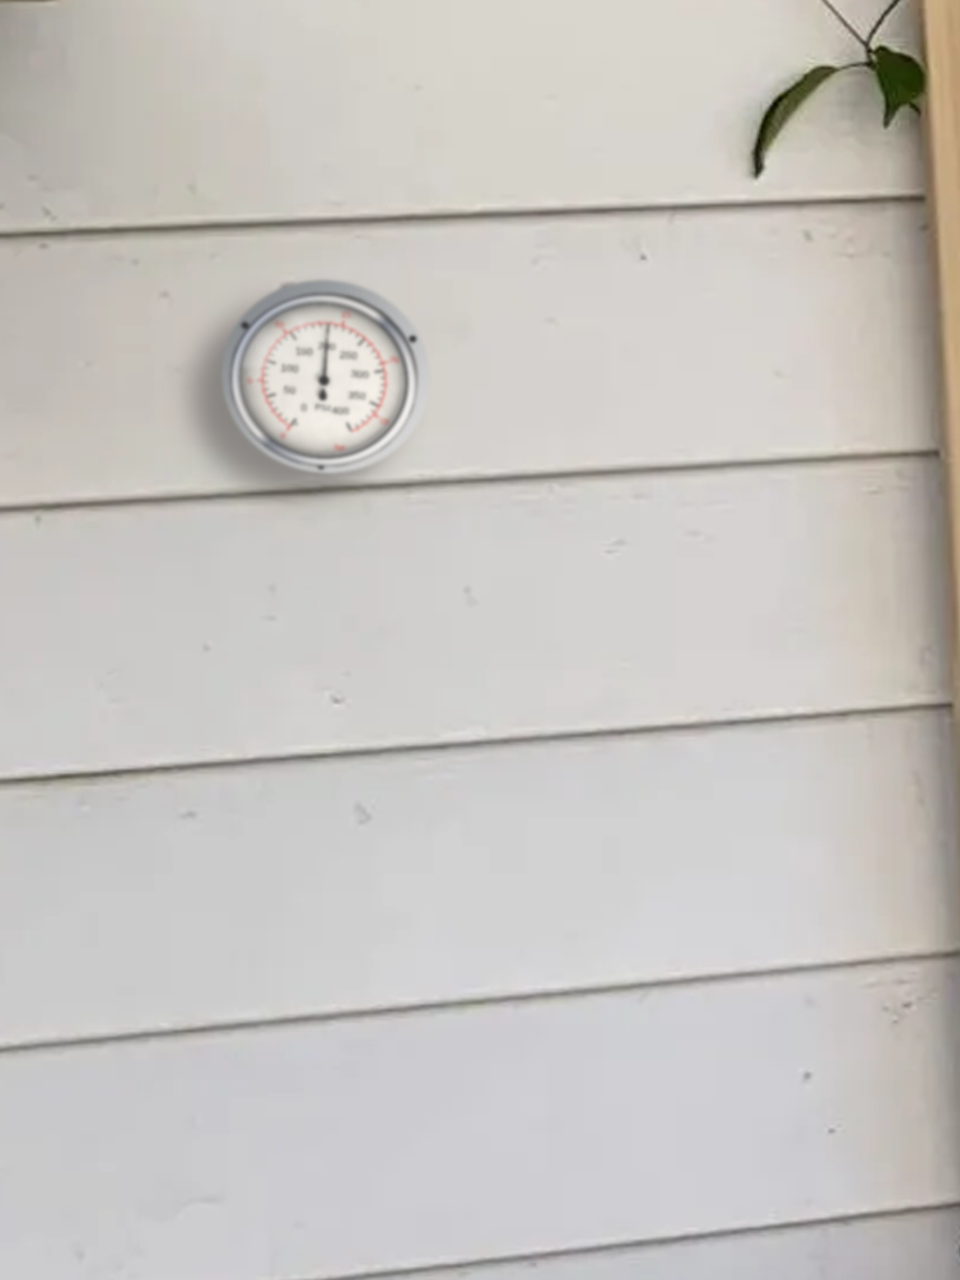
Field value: {"value": 200, "unit": "psi"}
